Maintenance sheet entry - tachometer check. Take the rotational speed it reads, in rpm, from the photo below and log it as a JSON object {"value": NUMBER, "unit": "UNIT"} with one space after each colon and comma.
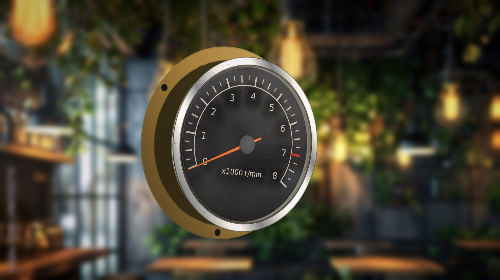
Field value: {"value": 0, "unit": "rpm"}
